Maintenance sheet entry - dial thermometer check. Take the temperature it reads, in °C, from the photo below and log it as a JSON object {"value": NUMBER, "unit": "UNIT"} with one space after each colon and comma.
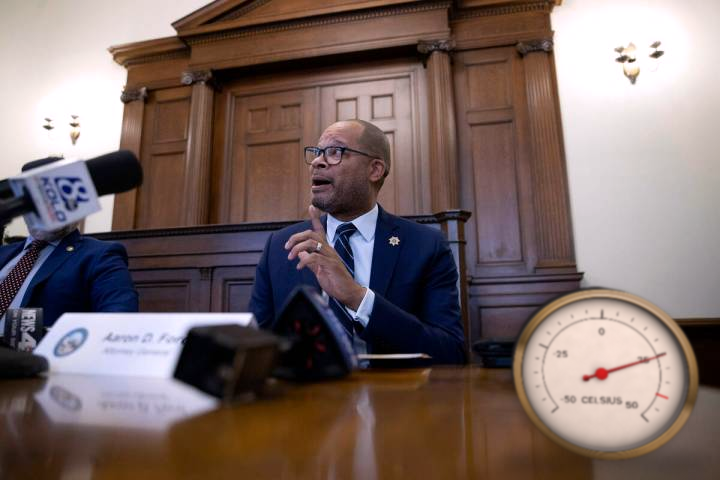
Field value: {"value": 25, "unit": "°C"}
